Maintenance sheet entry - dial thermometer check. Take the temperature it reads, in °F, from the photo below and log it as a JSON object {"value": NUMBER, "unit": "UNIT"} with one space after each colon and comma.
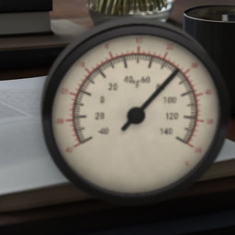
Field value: {"value": 80, "unit": "°F"}
